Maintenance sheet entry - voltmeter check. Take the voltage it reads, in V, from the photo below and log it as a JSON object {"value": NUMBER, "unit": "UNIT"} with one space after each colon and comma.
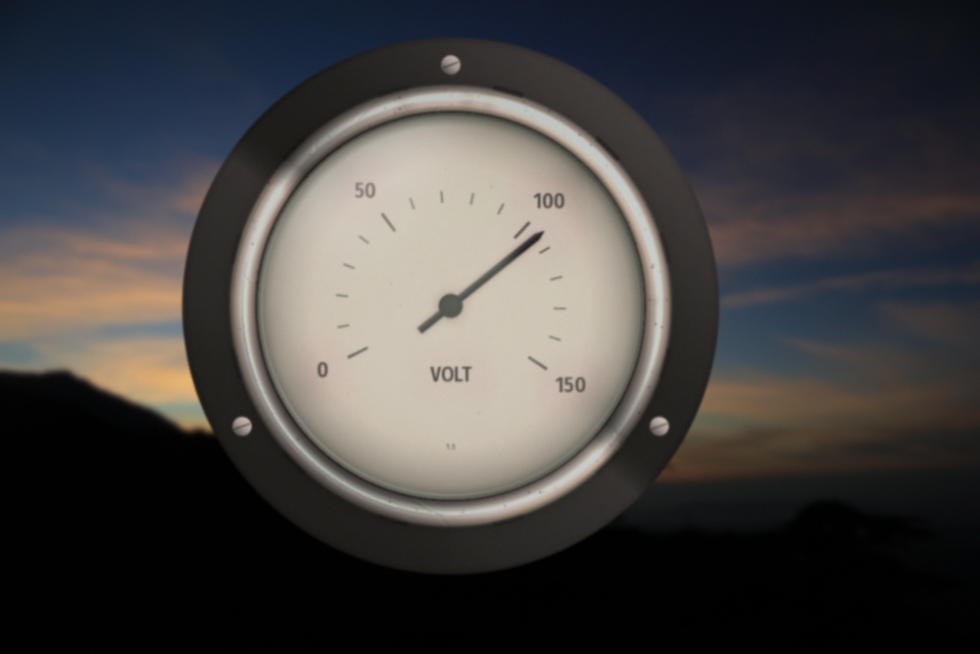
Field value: {"value": 105, "unit": "V"}
